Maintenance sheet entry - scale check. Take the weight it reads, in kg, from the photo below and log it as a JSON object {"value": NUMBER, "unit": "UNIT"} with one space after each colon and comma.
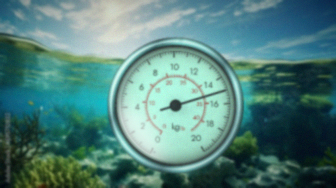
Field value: {"value": 15, "unit": "kg"}
